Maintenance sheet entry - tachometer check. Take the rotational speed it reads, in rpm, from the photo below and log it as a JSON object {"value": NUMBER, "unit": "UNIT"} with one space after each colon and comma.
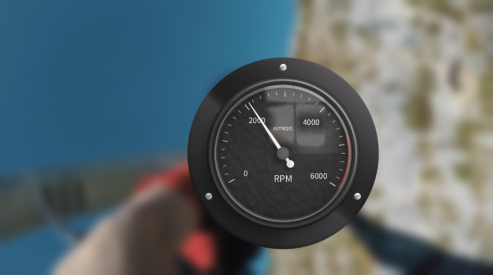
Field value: {"value": 2100, "unit": "rpm"}
